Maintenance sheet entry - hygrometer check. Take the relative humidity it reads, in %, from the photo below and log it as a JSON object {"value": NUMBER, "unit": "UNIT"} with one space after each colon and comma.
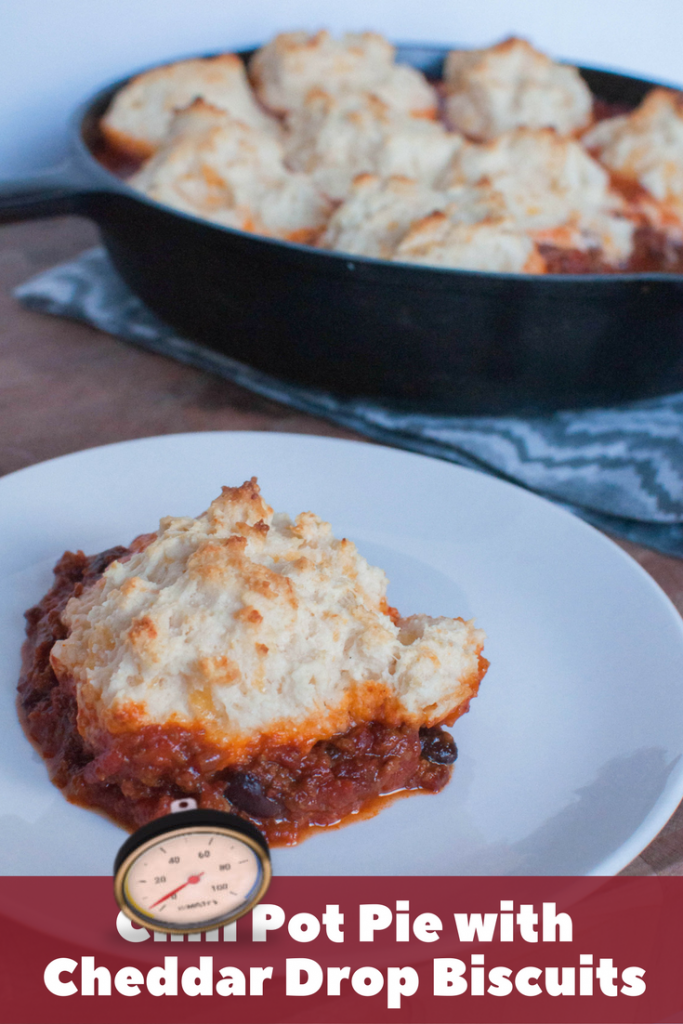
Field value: {"value": 5, "unit": "%"}
